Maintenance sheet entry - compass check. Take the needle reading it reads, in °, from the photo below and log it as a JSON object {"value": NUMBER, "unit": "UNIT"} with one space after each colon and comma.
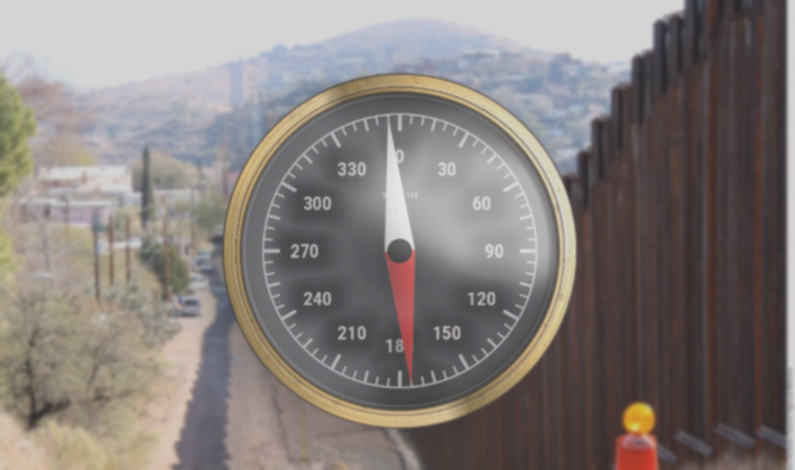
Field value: {"value": 175, "unit": "°"}
